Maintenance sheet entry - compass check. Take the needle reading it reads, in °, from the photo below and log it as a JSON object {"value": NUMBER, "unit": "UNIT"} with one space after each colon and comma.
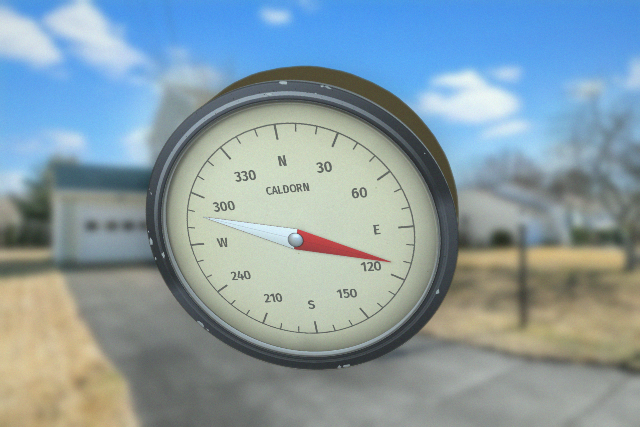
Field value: {"value": 110, "unit": "°"}
